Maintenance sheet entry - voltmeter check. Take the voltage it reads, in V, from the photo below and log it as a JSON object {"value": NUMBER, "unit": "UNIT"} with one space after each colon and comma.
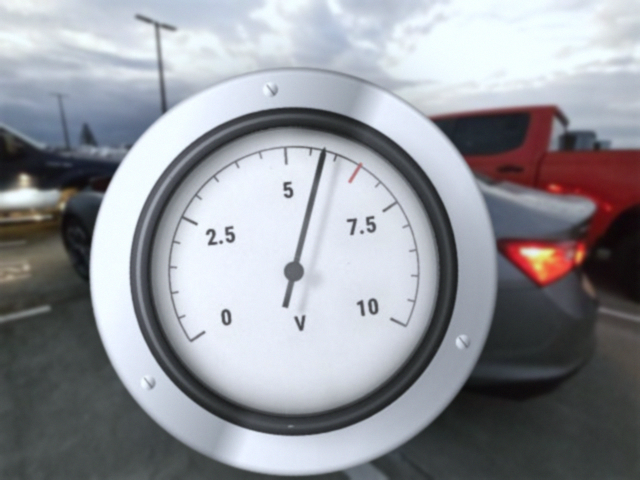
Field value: {"value": 5.75, "unit": "V"}
